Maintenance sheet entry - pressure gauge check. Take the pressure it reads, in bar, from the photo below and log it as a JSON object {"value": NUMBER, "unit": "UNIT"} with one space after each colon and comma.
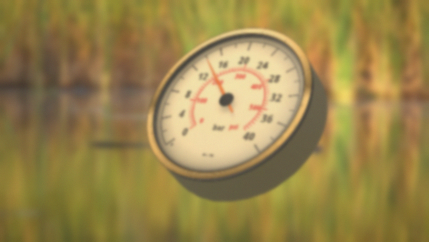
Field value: {"value": 14, "unit": "bar"}
